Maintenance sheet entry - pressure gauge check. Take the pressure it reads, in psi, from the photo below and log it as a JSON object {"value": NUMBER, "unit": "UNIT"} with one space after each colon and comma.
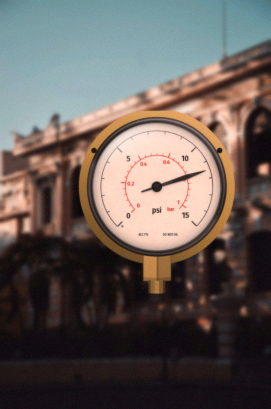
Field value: {"value": 11.5, "unit": "psi"}
